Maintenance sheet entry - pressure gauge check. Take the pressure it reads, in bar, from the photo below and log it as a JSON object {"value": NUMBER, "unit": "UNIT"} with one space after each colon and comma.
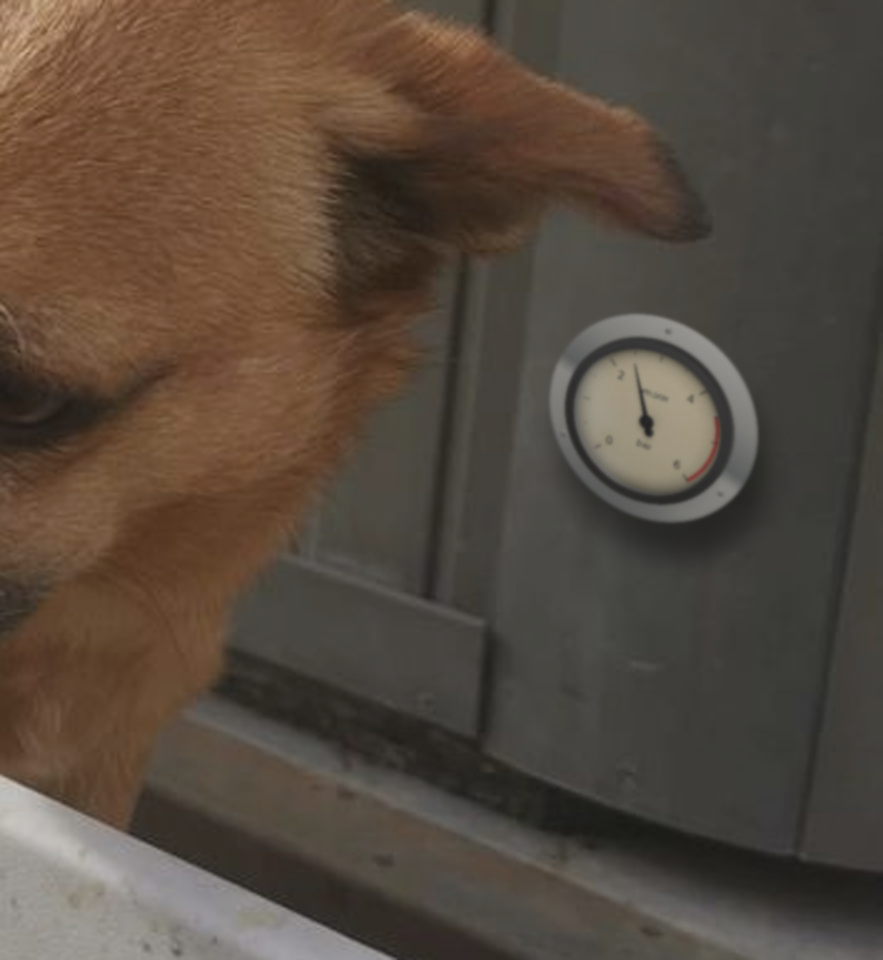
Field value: {"value": 2.5, "unit": "bar"}
